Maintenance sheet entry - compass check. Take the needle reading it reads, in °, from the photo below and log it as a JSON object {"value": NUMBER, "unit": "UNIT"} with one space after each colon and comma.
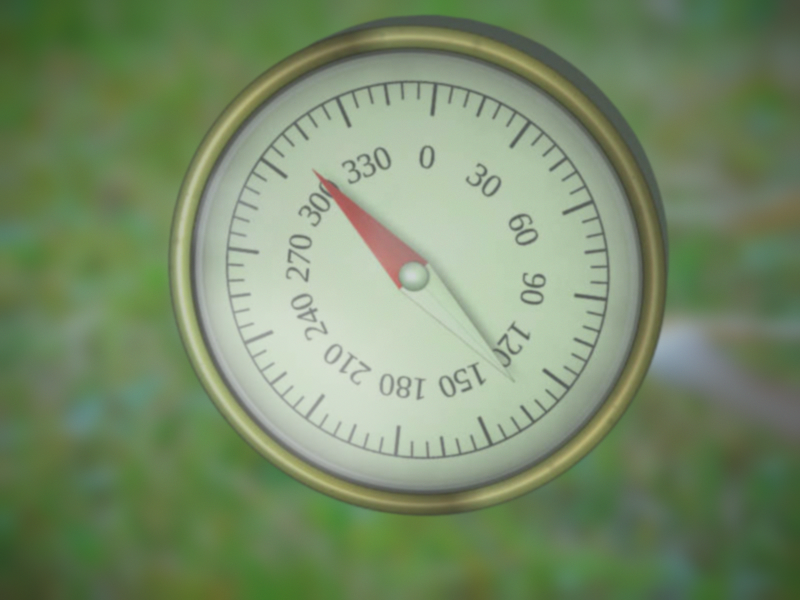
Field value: {"value": 310, "unit": "°"}
